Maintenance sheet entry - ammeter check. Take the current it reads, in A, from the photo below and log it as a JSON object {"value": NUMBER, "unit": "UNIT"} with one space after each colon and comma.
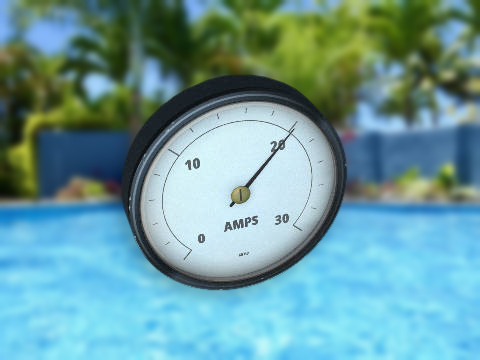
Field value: {"value": 20, "unit": "A"}
